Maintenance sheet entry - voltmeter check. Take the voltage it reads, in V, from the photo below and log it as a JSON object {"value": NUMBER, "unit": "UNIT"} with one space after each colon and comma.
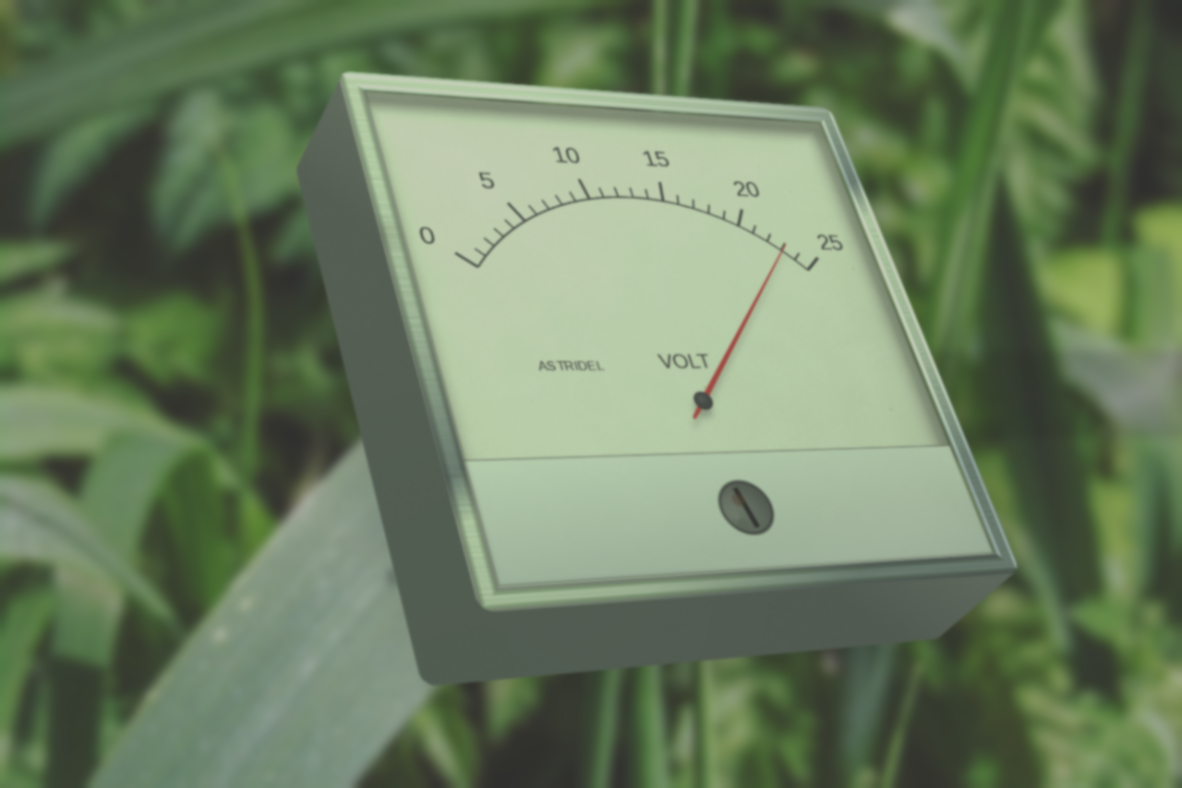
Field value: {"value": 23, "unit": "V"}
